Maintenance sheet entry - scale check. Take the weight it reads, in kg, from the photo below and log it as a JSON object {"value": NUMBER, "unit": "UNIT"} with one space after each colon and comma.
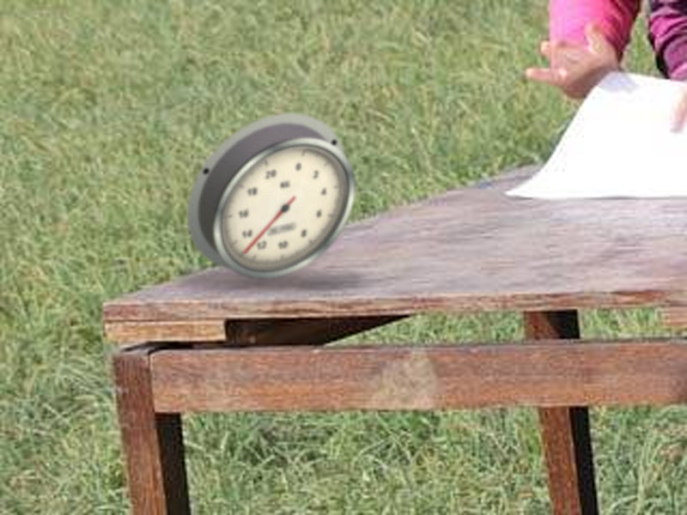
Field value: {"value": 13, "unit": "kg"}
